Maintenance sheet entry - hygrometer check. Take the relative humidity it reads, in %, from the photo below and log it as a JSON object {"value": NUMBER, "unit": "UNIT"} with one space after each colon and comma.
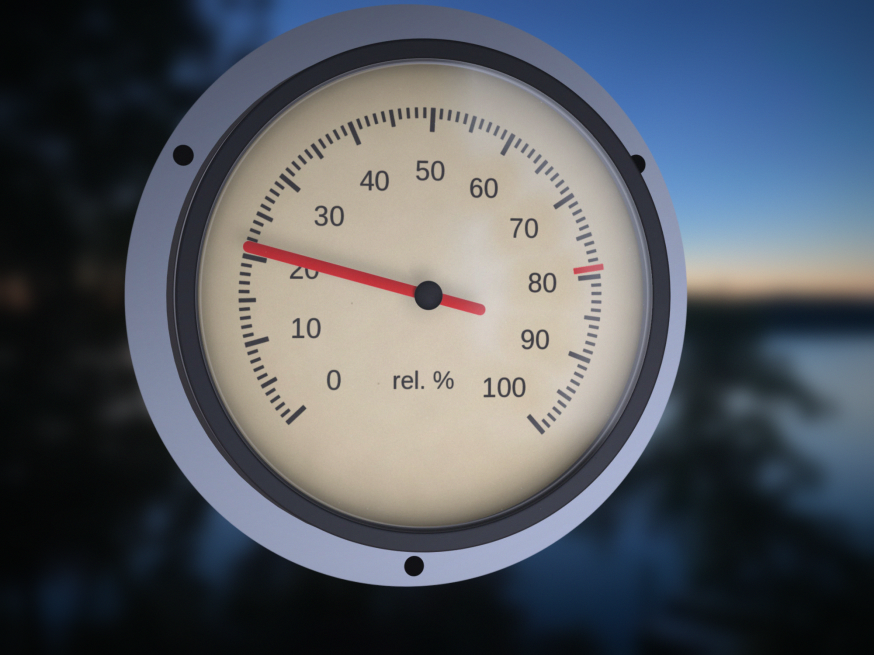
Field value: {"value": 21, "unit": "%"}
